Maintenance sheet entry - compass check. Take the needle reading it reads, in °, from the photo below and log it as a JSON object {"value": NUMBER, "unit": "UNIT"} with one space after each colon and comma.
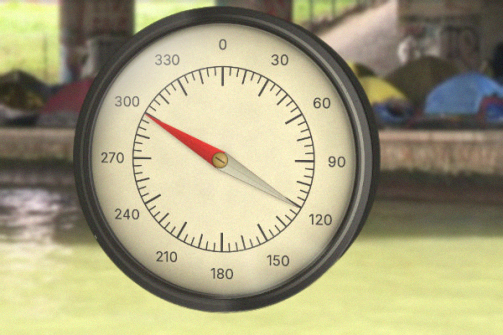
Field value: {"value": 300, "unit": "°"}
